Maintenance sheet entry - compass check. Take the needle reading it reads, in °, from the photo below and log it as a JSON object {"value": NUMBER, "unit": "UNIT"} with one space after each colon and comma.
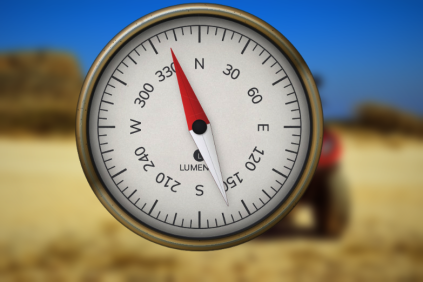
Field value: {"value": 340, "unit": "°"}
